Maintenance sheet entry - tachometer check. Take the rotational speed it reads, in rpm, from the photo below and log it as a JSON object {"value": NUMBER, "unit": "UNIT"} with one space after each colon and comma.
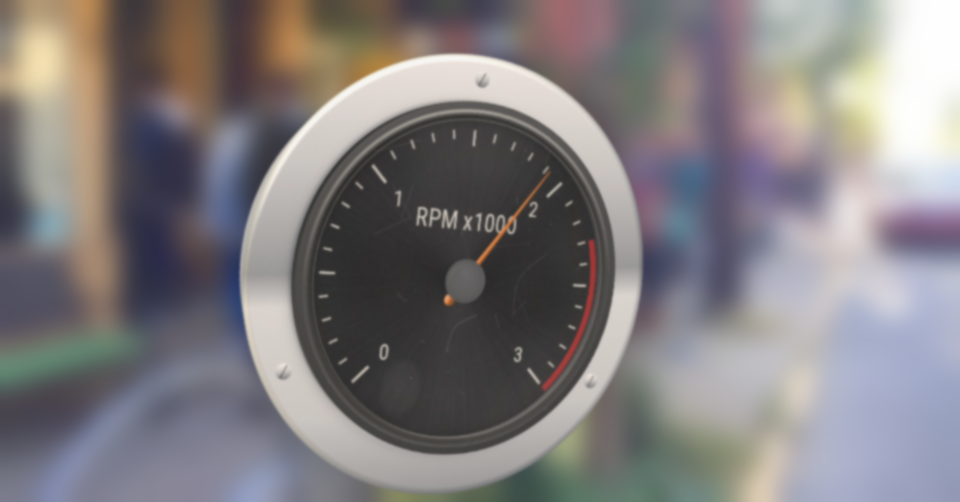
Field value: {"value": 1900, "unit": "rpm"}
